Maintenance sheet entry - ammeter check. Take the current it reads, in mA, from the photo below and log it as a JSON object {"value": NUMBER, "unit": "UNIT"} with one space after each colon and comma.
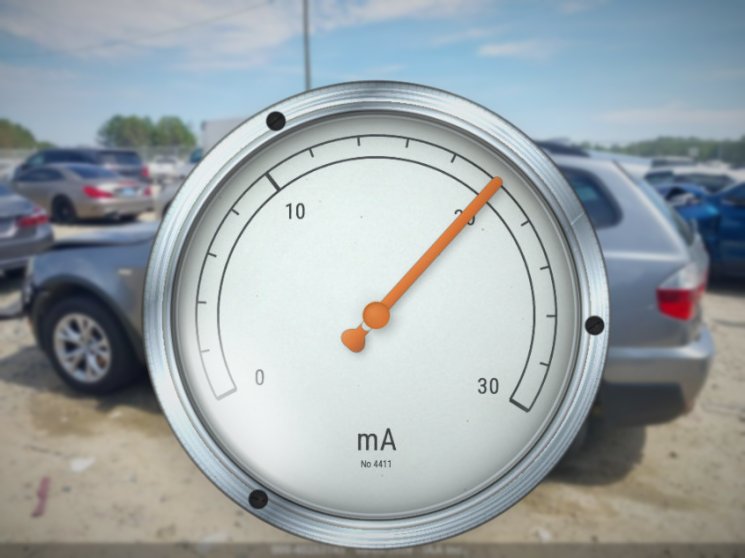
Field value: {"value": 20, "unit": "mA"}
